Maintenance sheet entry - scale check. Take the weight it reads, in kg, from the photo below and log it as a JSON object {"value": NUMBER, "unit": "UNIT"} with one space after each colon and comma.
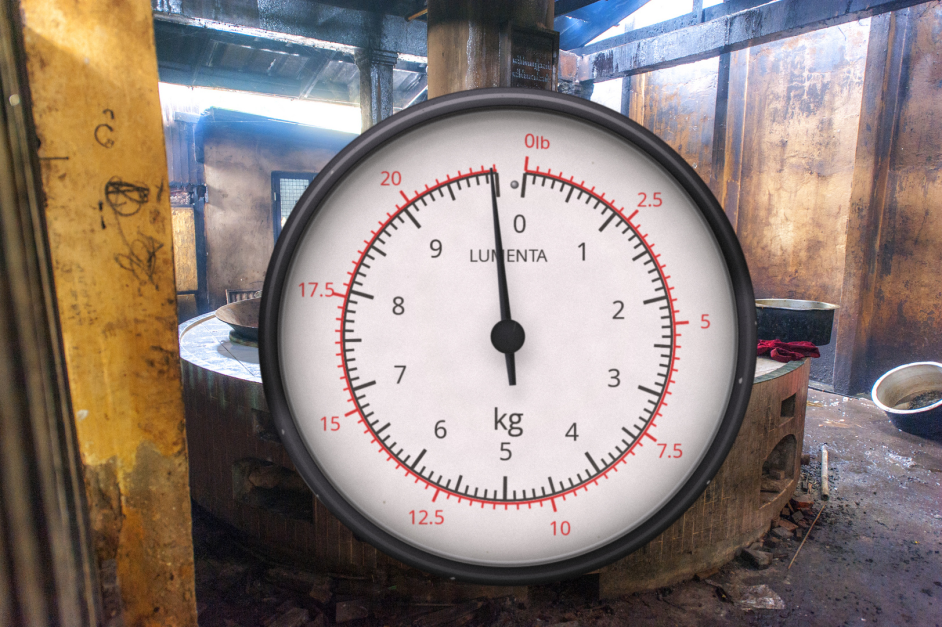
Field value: {"value": 9.95, "unit": "kg"}
